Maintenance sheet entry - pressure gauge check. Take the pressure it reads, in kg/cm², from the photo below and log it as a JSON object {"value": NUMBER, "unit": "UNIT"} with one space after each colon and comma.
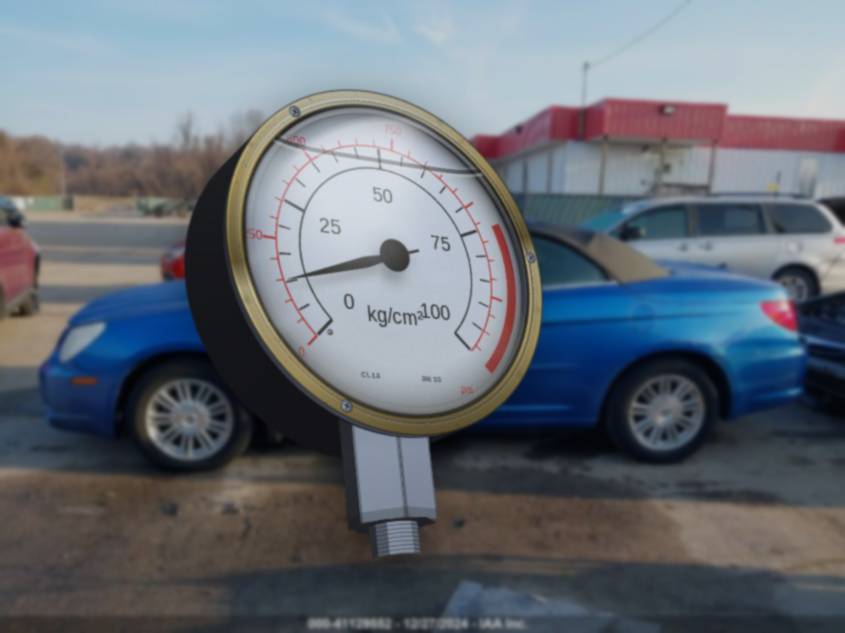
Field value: {"value": 10, "unit": "kg/cm²"}
